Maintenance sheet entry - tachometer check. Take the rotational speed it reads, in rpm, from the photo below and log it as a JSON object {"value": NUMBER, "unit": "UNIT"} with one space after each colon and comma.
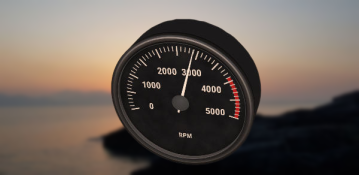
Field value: {"value": 2900, "unit": "rpm"}
